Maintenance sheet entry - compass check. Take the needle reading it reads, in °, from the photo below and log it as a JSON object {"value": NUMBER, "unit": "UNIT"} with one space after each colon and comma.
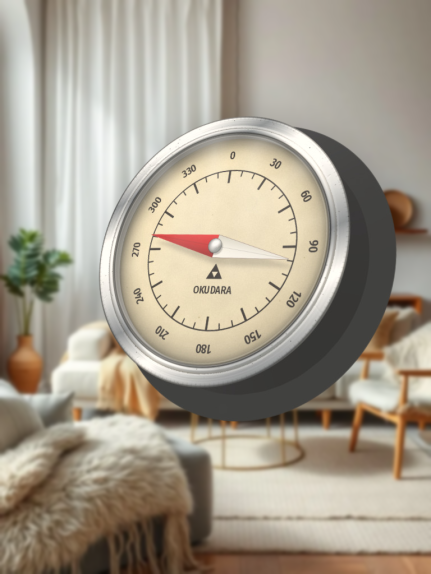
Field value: {"value": 280, "unit": "°"}
